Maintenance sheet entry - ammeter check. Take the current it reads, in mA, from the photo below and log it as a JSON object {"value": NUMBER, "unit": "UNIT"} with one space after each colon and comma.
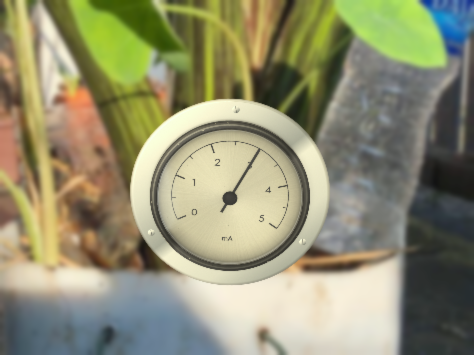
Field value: {"value": 3, "unit": "mA"}
